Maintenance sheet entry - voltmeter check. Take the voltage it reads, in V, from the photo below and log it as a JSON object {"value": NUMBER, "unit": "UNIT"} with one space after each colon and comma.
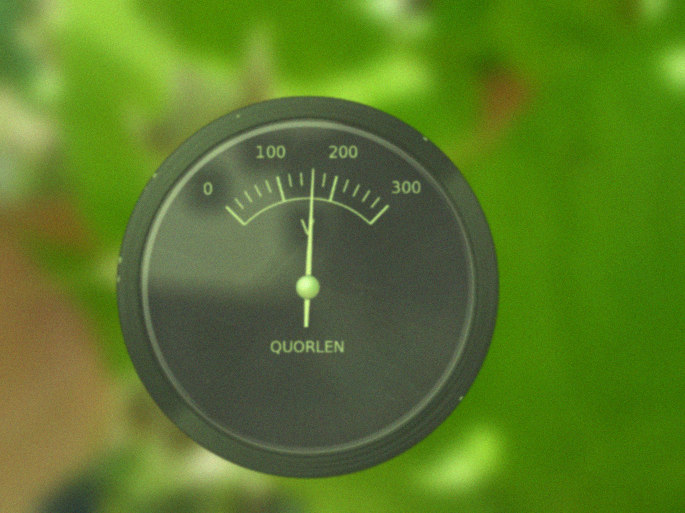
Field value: {"value": 160, "unit": "V"}
